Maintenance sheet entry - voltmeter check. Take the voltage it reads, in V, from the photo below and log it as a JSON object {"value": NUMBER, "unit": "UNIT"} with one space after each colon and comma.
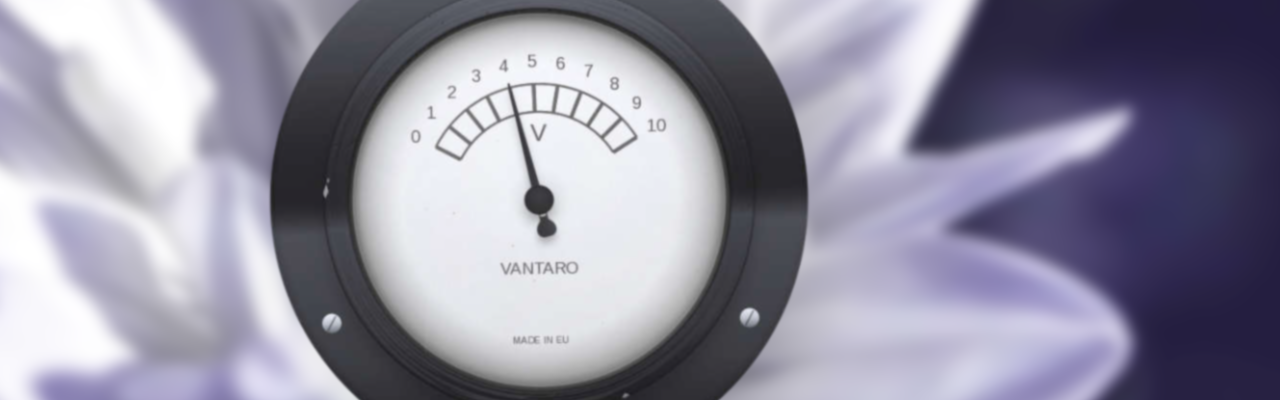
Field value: {"value": 4, "unit": "V"}
